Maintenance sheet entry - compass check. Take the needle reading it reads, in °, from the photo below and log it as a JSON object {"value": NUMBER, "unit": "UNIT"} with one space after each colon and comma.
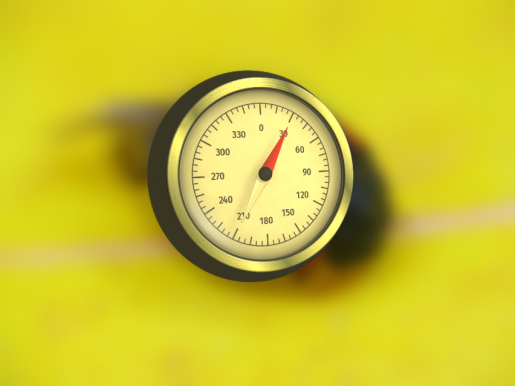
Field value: {"value": 30, "unit": "°"}
